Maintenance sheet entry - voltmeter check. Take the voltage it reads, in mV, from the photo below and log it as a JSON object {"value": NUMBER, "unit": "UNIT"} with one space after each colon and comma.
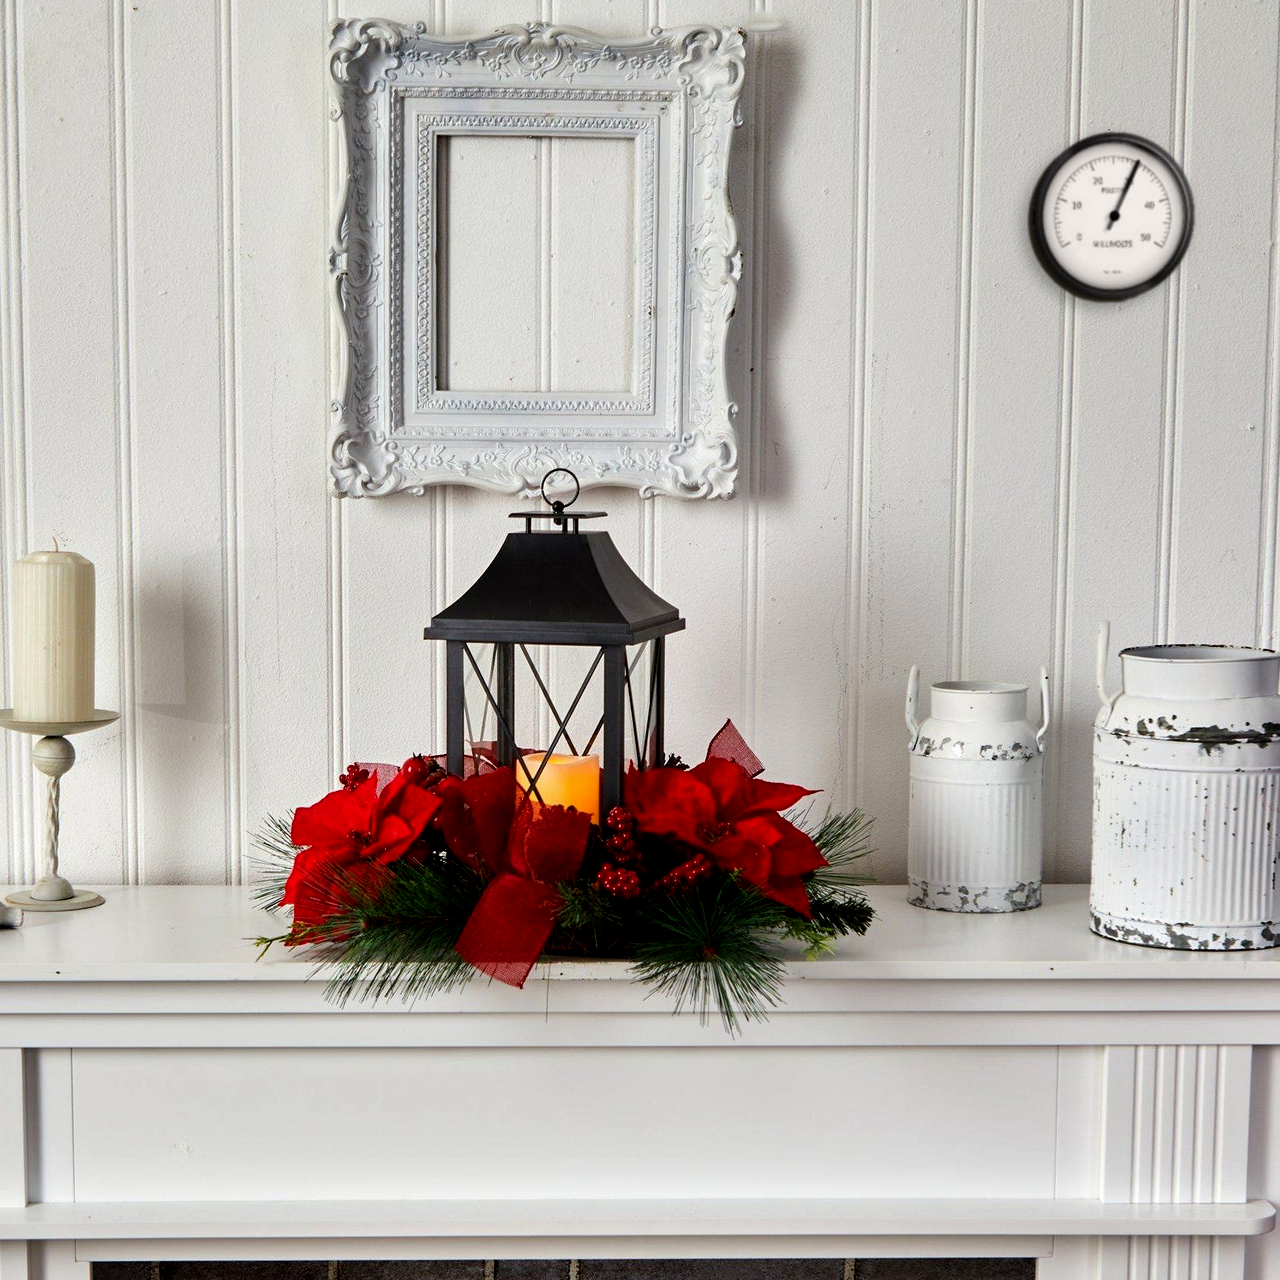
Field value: {"value": 30, "unit": "mV"}
